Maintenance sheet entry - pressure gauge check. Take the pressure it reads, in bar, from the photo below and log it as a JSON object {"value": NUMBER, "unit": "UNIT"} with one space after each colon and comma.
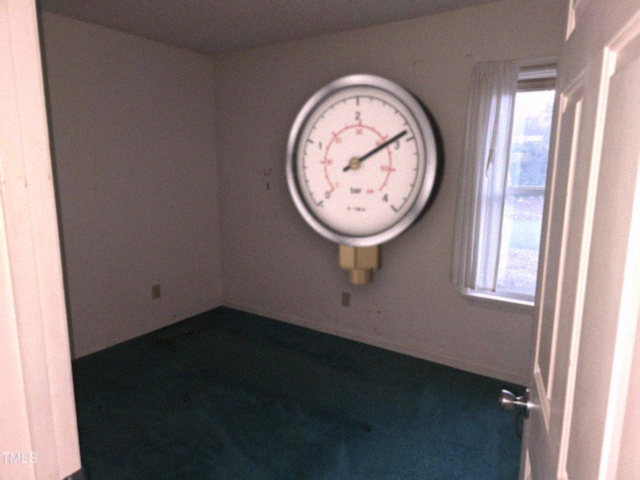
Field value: {"value": 2.9, "unit": "bar"}
